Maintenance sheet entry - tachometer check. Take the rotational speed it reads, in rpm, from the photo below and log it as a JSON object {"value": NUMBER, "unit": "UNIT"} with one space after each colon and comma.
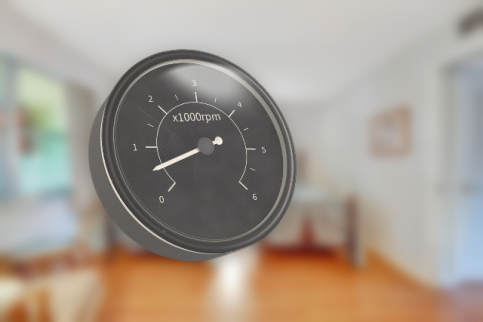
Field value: {"value": 500, "unit": "rpm"}
